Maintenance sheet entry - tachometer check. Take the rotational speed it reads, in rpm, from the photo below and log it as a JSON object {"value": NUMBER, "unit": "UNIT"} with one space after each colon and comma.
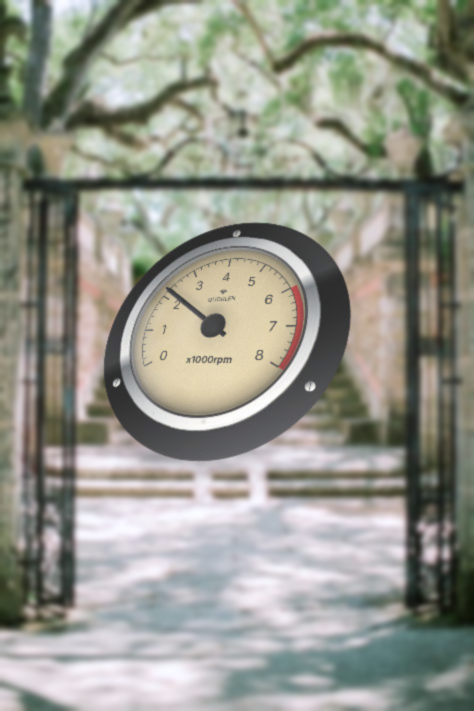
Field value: {"value": 2200, "unit": "rpm"}
